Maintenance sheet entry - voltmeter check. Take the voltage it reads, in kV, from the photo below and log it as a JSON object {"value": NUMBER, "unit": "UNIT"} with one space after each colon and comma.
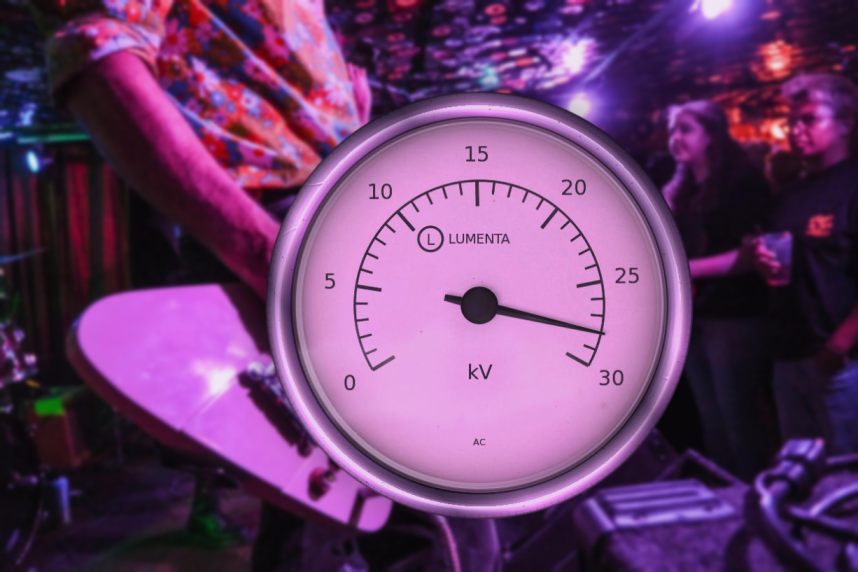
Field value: {"value": 28, "unit": "kV"}
